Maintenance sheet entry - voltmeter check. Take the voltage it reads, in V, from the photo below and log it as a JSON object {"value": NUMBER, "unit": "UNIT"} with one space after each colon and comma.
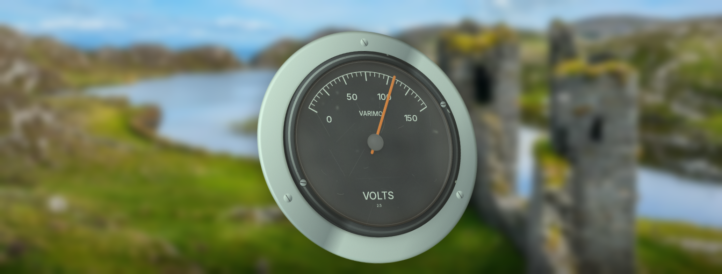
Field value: {"value": 105, "unit": "V"}
